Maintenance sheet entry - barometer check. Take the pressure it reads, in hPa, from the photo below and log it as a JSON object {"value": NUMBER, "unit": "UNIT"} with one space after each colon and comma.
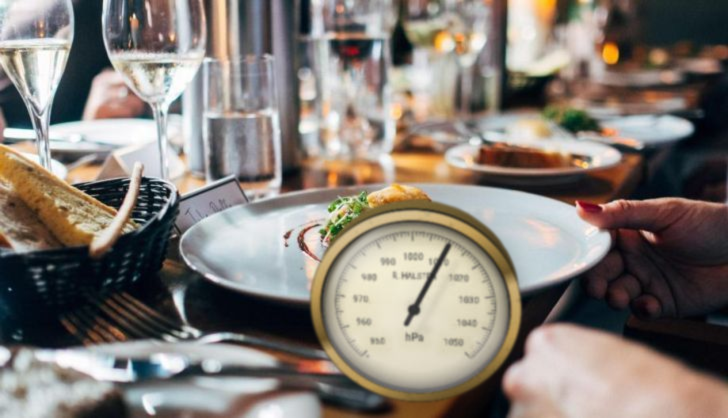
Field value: {"value": 1010, "unit": "hPa"}
